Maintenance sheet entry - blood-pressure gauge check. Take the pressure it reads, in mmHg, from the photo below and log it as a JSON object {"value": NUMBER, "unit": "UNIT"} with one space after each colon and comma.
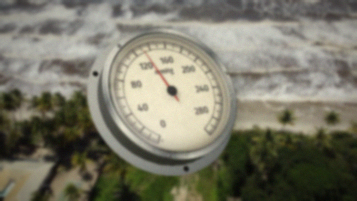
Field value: {"value": 130, "unit": "mmHg"}
